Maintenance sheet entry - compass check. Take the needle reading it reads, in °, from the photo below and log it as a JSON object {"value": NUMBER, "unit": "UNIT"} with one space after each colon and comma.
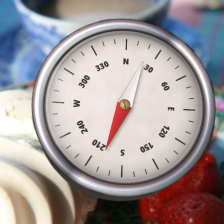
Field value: {"value": 200, "unit": "°"}
